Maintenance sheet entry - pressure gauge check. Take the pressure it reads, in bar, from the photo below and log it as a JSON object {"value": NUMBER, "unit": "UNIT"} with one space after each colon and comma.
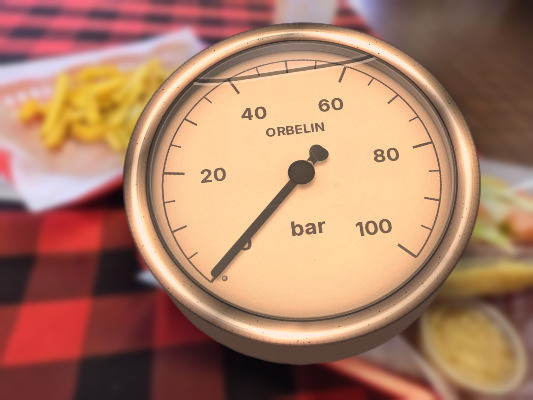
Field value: {"value": 0, "unit": "bar"}
